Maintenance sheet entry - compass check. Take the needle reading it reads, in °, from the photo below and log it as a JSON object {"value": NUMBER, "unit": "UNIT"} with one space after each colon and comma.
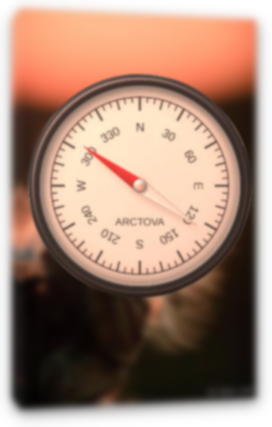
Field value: {"value": 305, "unit": "°"}
